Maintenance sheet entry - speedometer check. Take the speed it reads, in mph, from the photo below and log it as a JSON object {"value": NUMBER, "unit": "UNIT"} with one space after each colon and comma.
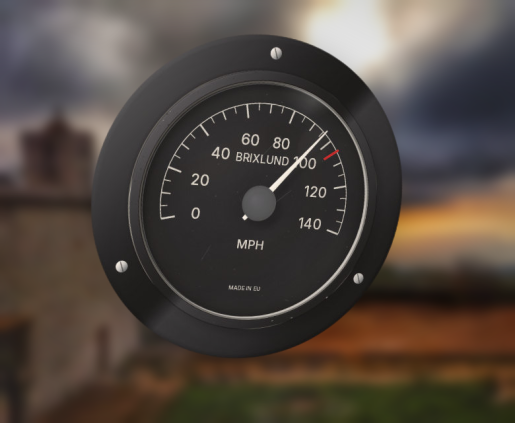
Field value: {"value": 95, "unit": "mph"}
